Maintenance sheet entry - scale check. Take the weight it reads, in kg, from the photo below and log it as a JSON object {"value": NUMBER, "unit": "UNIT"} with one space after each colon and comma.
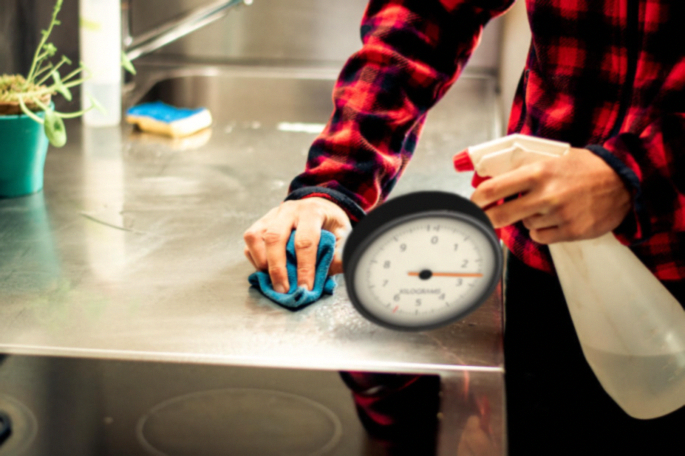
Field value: {"value": 2.5, "unit": "kg"}
